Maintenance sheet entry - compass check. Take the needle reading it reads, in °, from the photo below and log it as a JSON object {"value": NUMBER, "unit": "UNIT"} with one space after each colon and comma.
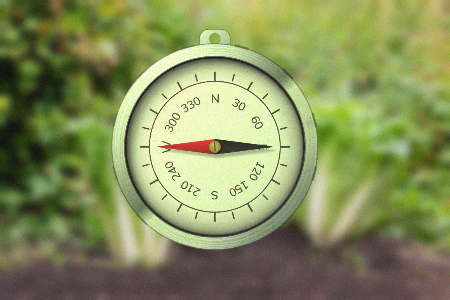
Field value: {"value": 270, "unit": "°"}
